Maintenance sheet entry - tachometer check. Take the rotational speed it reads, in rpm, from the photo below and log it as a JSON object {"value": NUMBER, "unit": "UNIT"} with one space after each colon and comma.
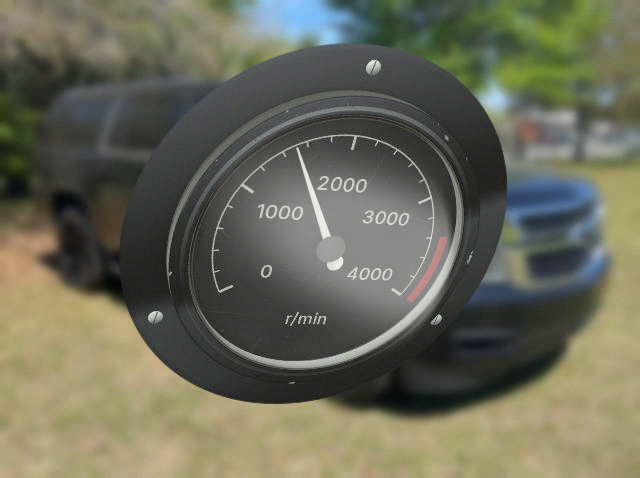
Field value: {"value": 1500, "unit": "rpm"}
